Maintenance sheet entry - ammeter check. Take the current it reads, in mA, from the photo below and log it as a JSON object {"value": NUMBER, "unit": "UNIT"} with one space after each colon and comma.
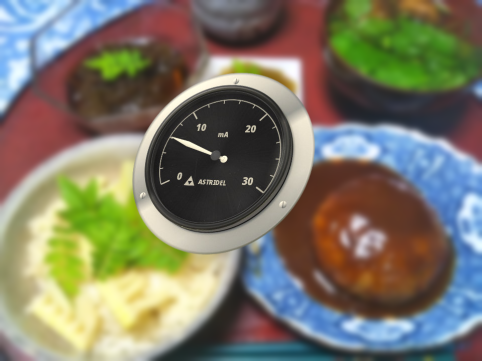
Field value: {"value": 6, "unit": "mA"}
